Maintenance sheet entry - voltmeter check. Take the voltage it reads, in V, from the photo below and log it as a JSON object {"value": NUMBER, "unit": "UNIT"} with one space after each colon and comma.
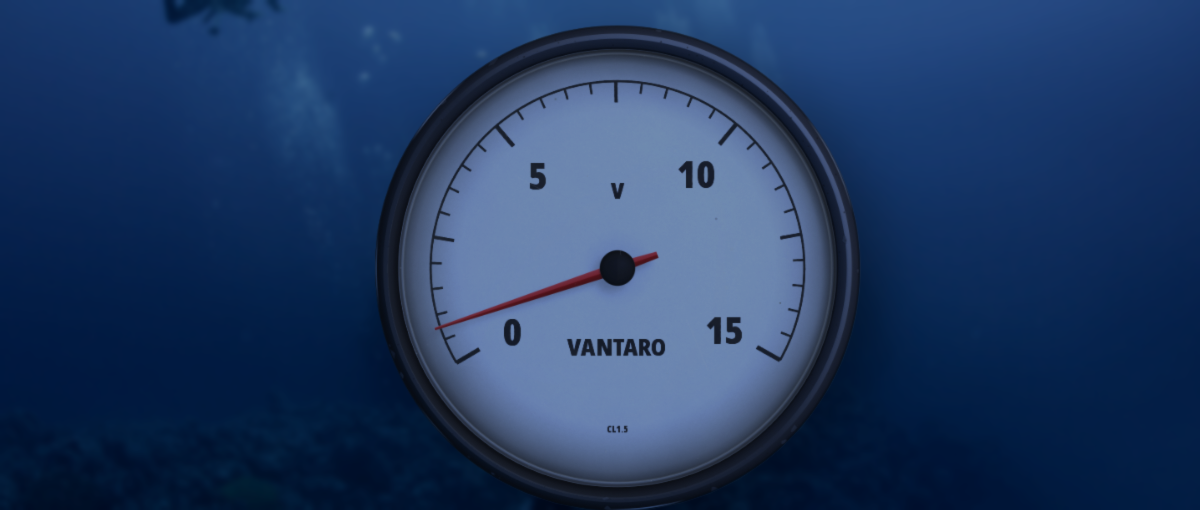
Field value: {"value": 0.75, "unit": "V"}
